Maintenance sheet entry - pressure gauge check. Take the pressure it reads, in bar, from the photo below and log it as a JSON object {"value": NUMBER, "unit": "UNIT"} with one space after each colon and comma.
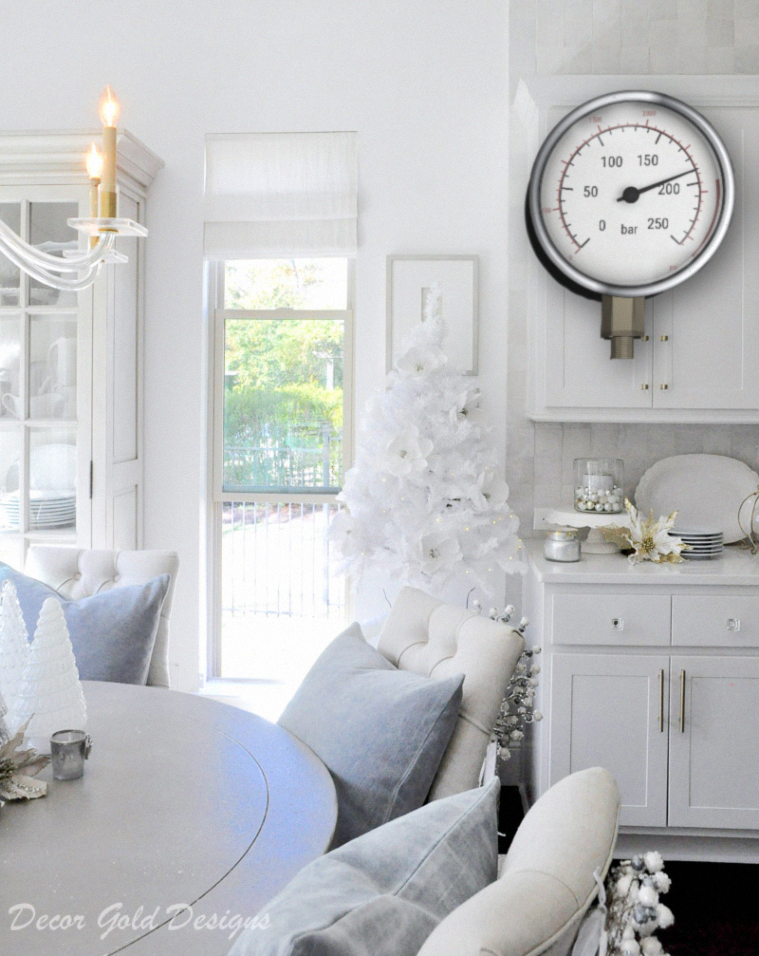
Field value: {"value": 190, "unit": "bar"}
